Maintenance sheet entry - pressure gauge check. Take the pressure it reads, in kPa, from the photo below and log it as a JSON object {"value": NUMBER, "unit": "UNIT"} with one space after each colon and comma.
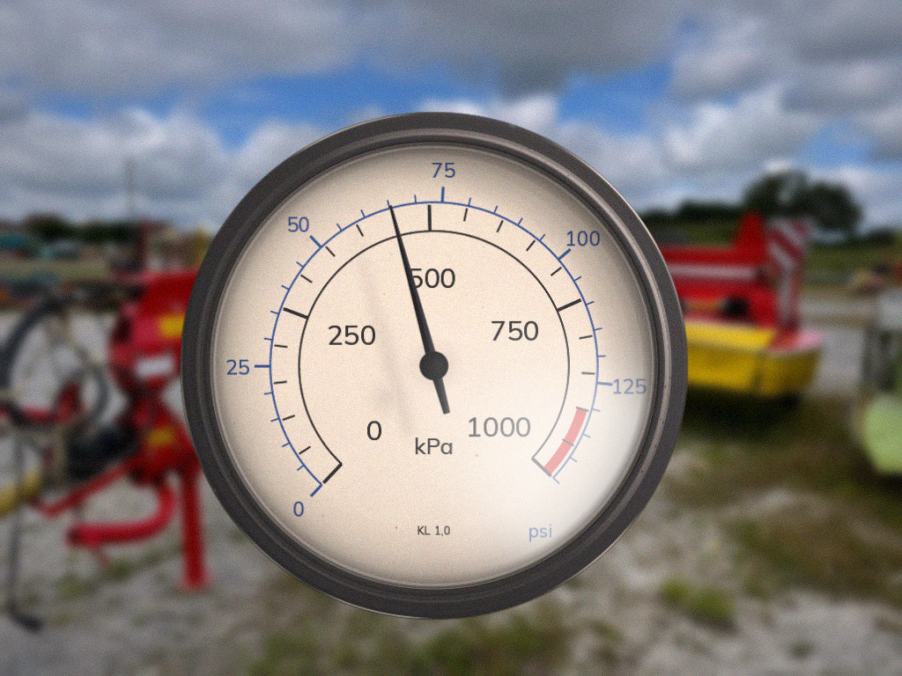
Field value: {"value": 450, "unit": "kPa"}
